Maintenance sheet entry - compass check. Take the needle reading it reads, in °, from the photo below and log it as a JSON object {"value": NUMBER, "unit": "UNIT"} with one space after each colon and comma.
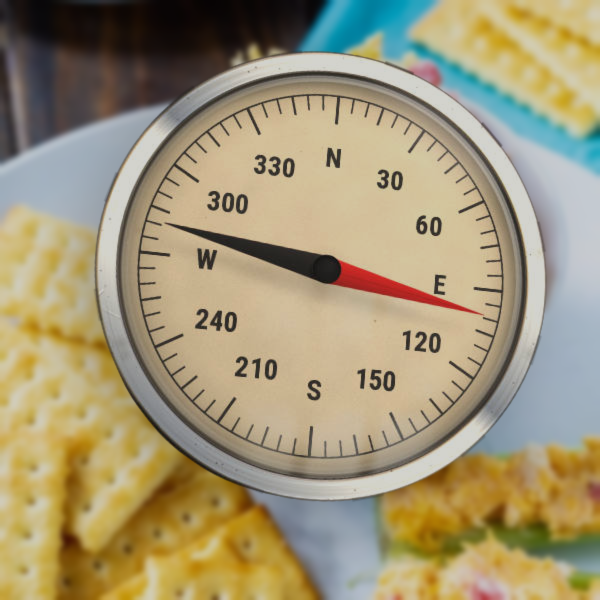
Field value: {"value": 100, "unit": "°"}
